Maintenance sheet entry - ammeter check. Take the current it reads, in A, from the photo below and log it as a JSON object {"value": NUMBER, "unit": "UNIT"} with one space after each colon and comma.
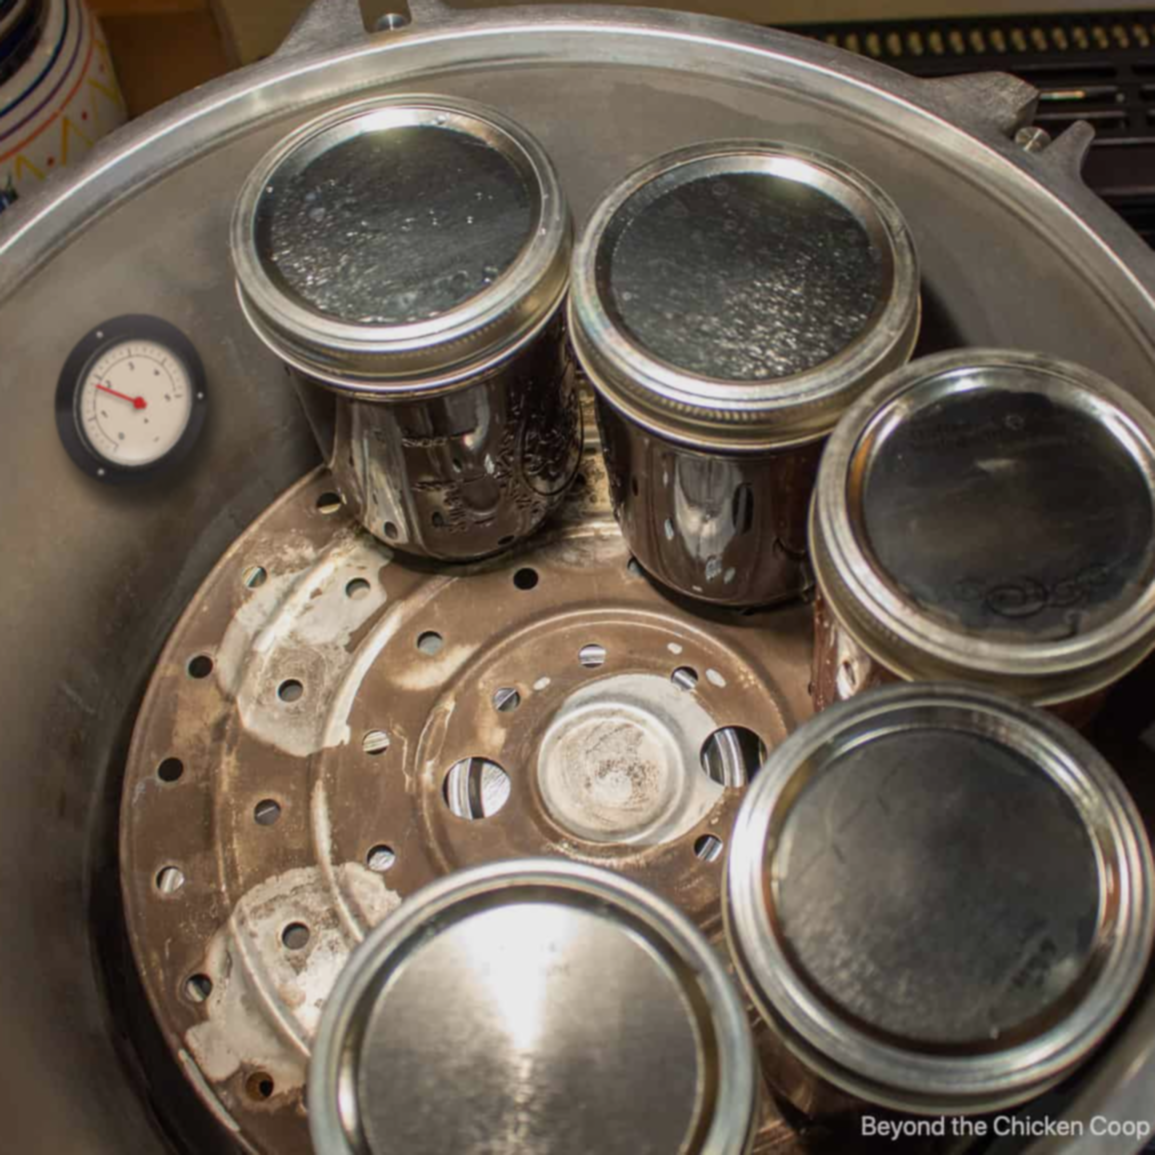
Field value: {"value": 1.8, "unit": "A"}
